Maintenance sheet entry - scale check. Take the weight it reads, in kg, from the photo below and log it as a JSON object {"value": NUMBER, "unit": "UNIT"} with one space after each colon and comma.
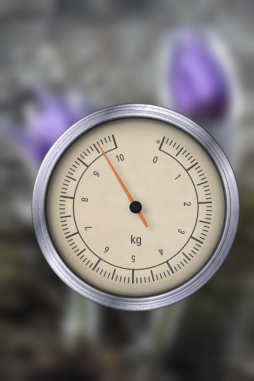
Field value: {"value": 9.6, "unit": "kg"}
